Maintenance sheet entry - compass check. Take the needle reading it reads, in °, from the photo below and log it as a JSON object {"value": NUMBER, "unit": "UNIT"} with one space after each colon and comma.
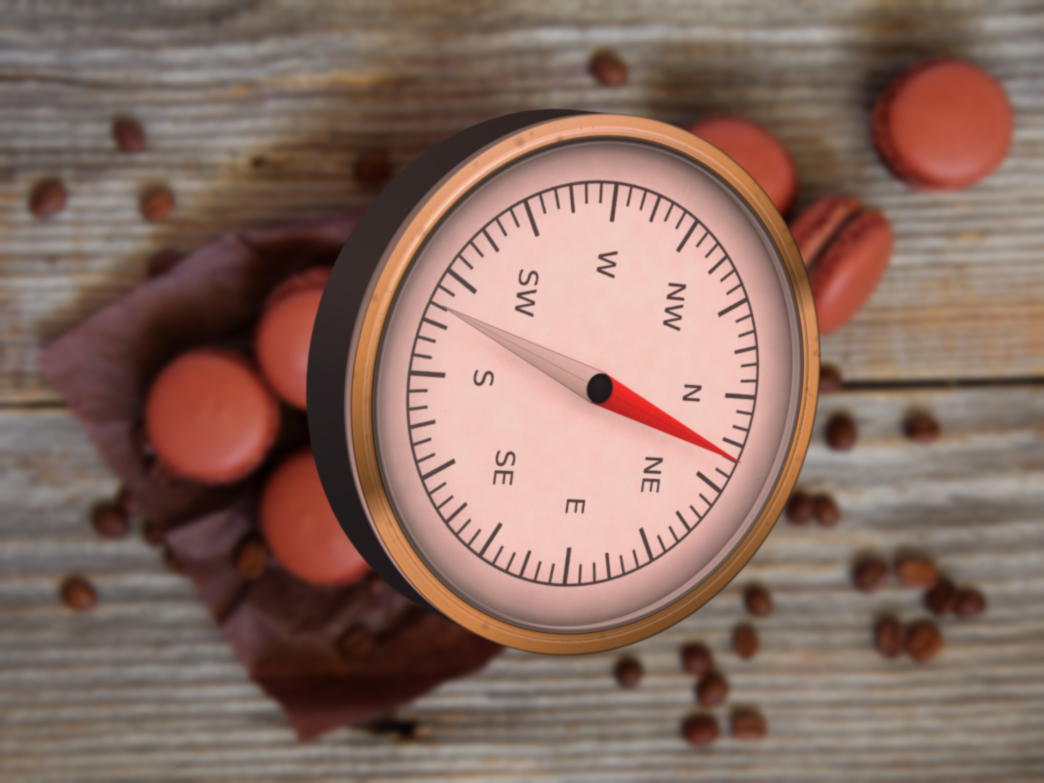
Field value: {"value": 20, "unit": "°"}
